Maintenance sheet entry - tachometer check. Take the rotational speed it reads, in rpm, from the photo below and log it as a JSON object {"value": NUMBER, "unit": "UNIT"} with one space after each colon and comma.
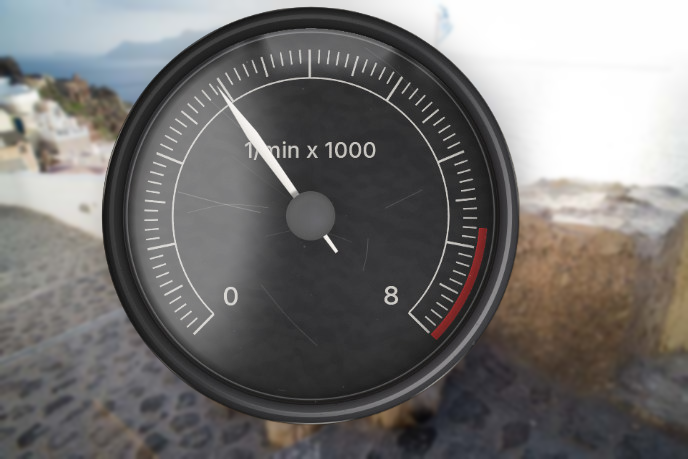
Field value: {"value": 2950, "unit": "rpm"}
